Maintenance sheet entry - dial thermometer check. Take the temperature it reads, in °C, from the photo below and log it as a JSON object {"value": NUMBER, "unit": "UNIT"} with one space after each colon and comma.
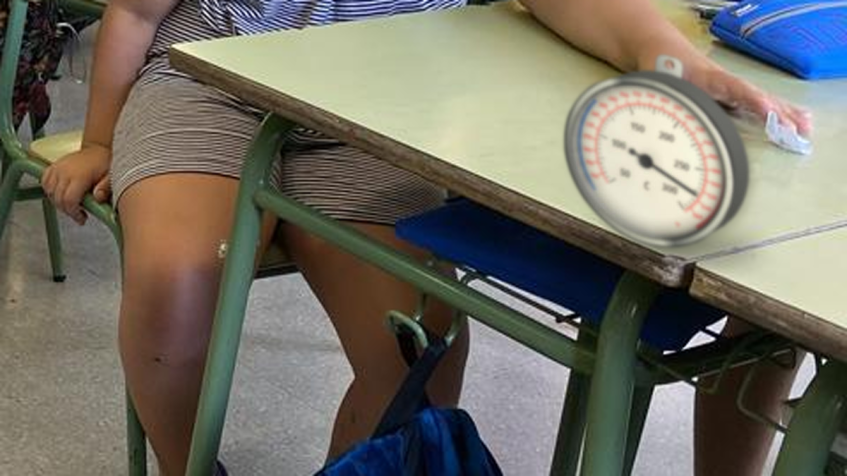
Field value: {"value": 275, "unit": "°C"}
